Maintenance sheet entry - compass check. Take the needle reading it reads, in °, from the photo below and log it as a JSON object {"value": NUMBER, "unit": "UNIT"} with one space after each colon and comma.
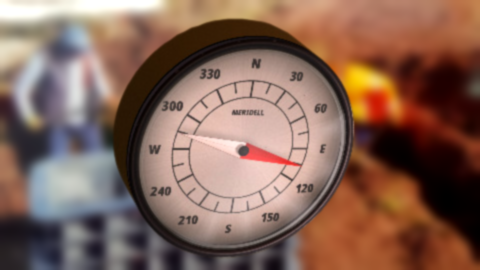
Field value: {"value": 105, "unit": "°"}
